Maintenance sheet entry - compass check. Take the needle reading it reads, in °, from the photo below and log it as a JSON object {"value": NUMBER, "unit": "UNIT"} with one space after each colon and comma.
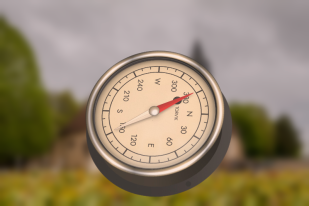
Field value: {"value": 330, "unit": "°"}
